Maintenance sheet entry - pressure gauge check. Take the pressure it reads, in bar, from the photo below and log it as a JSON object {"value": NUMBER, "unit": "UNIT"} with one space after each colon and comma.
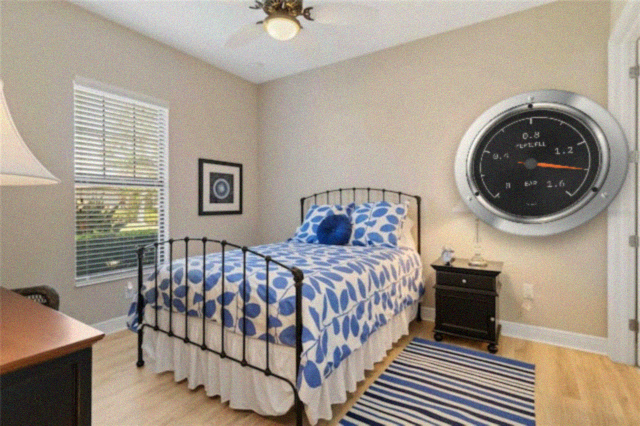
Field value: {"value": 1.4, "unit": "bar"}
